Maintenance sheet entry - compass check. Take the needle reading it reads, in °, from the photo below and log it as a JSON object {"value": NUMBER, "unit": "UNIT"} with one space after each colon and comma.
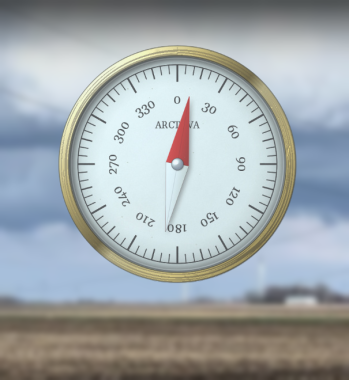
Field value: {"value": 10, "unit": "°"}
